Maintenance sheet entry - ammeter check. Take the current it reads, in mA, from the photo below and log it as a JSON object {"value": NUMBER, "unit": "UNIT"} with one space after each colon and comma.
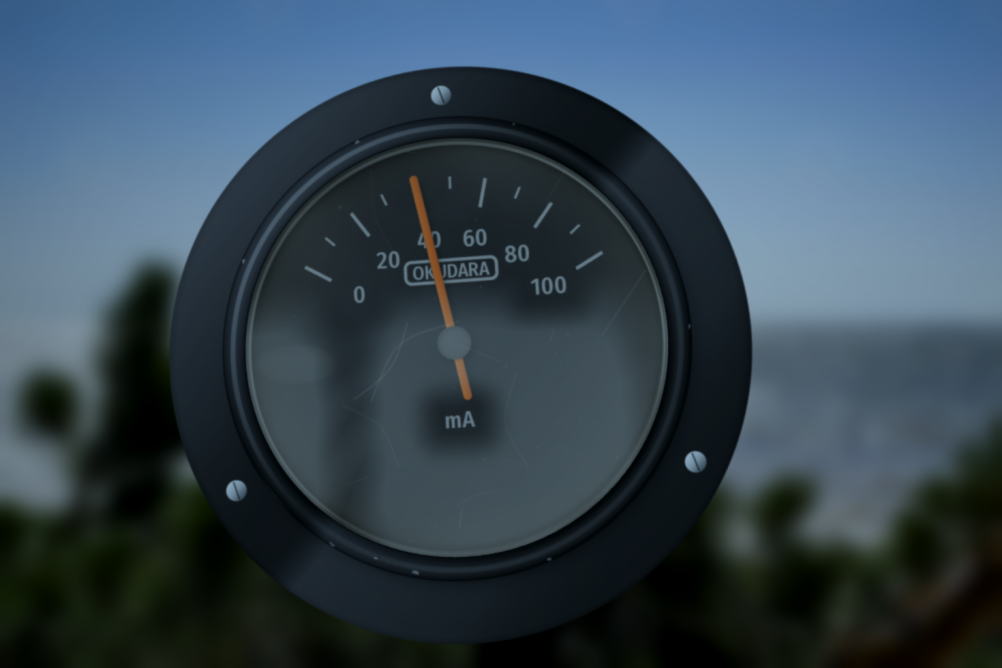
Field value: {"value": 40, "unit": "mA"}
